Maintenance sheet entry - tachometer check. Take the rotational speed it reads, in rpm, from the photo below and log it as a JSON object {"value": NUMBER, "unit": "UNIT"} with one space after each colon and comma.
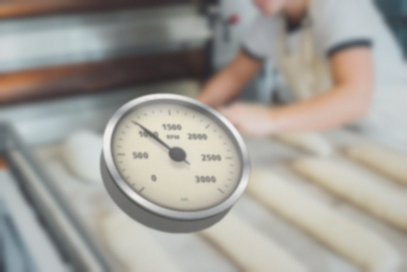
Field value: {"value": 1000, "unit": "rpm"}
